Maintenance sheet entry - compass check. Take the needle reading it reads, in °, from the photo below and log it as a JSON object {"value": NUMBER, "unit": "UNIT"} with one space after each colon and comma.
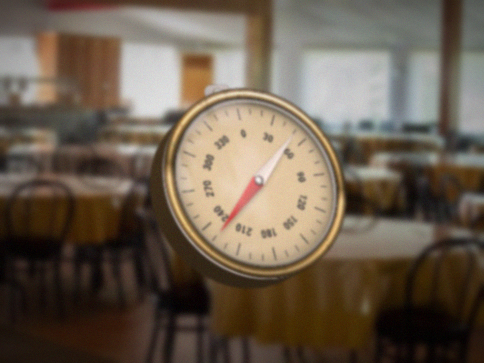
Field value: {"value": 230, "unit": "°"}
